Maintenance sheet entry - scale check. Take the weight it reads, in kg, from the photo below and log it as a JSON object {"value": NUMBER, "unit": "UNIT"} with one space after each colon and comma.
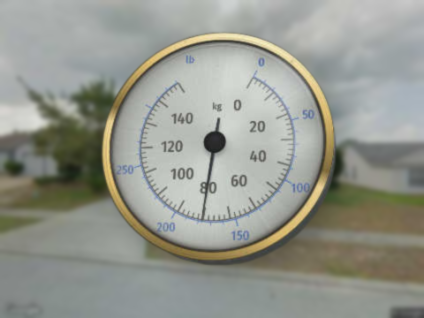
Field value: {"value": 80, "unit": "kg"}
